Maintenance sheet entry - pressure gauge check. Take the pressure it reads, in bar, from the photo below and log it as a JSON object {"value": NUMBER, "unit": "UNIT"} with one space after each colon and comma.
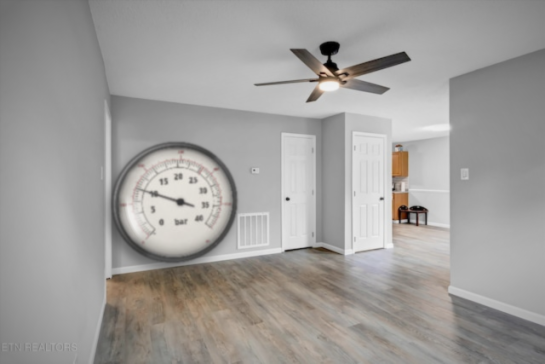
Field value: {"value": 10, "unit": "bar"}
